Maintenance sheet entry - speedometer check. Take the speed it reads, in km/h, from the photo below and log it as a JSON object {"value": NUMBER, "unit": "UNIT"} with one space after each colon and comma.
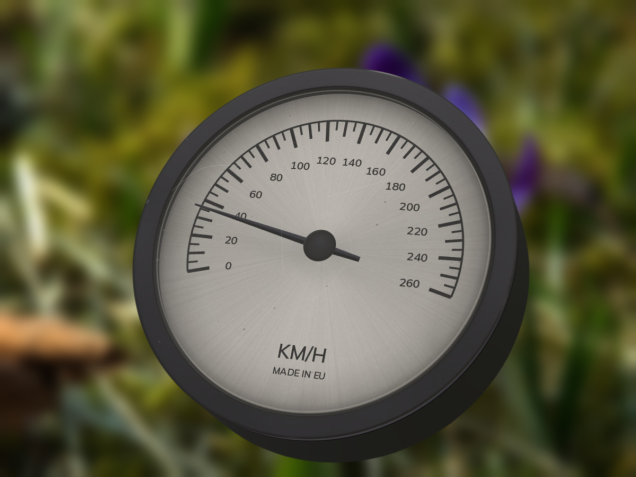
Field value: {"value": 35, "unit": "km/h"}
